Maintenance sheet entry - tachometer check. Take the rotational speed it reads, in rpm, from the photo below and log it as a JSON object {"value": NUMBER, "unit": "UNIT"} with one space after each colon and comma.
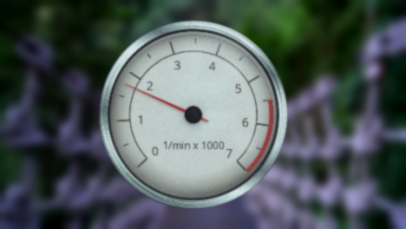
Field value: {"value": 1750, "unit": "rpm"}
